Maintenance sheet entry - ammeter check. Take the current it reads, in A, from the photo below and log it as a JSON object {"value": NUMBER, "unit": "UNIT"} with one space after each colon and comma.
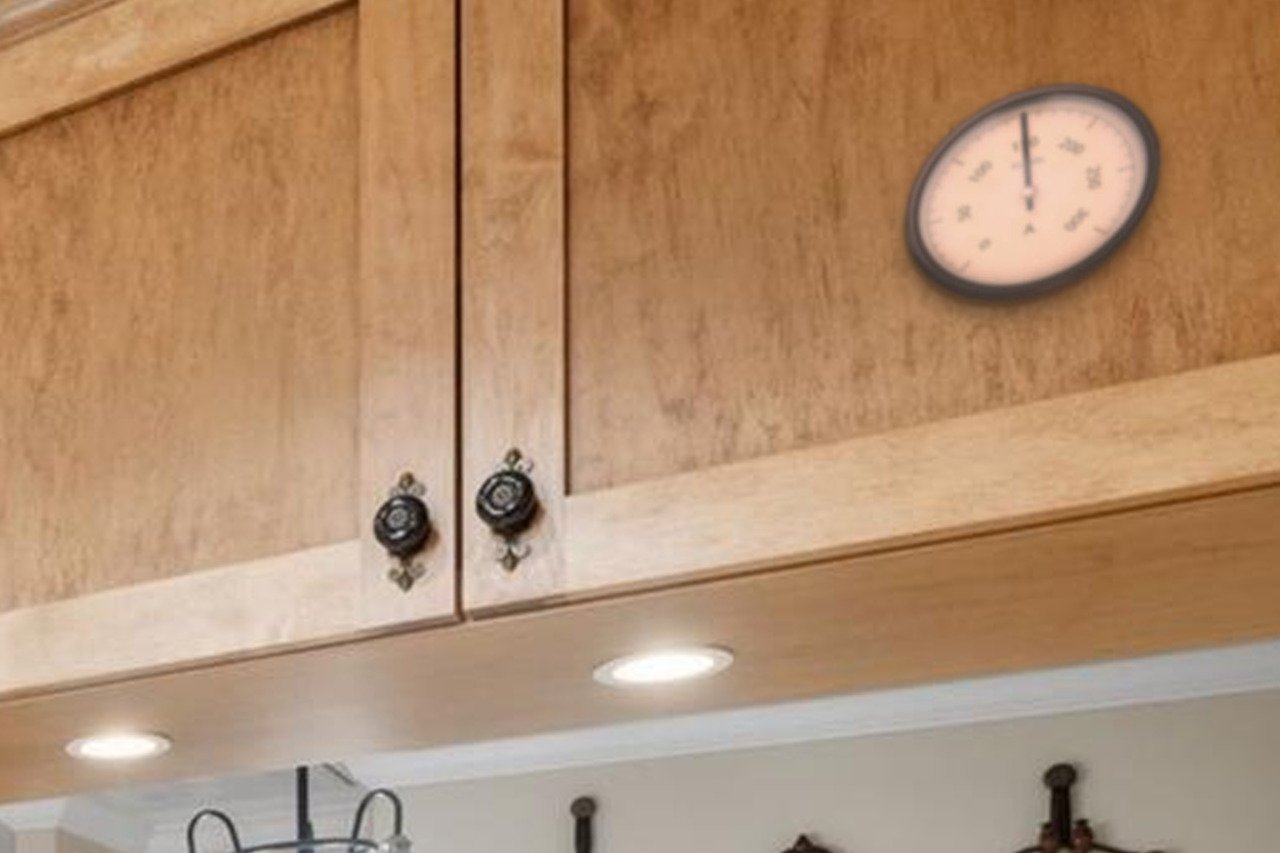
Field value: {"value": 150, "unit": "A"}
